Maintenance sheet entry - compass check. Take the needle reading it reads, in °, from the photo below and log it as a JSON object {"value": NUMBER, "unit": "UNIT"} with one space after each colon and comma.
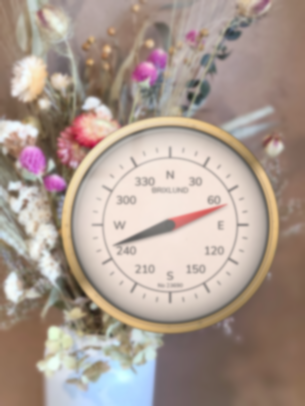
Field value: {"value": 70, "unit": "°"}
